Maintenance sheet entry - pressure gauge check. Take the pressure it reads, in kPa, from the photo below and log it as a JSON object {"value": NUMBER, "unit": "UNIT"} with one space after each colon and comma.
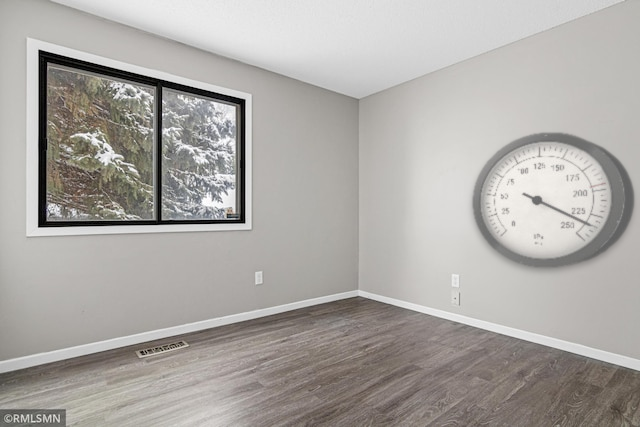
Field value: {"value": 235, "unit": "kPa"}
